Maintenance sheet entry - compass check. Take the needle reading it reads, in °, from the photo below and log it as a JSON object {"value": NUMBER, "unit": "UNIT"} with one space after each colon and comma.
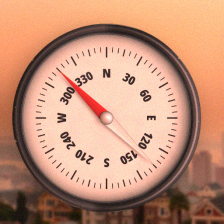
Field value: {"value": 315, "unit": "°"}
